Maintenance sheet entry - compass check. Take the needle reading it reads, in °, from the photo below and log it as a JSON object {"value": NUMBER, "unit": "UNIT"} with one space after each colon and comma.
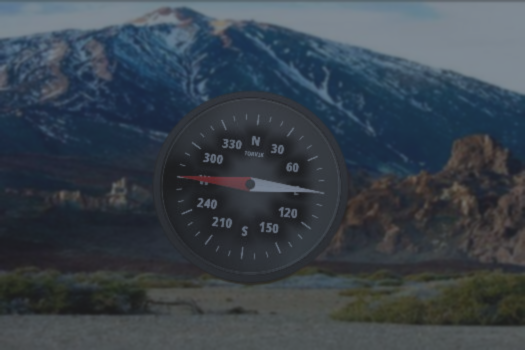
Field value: {"value": 270, "unit": "°"}
